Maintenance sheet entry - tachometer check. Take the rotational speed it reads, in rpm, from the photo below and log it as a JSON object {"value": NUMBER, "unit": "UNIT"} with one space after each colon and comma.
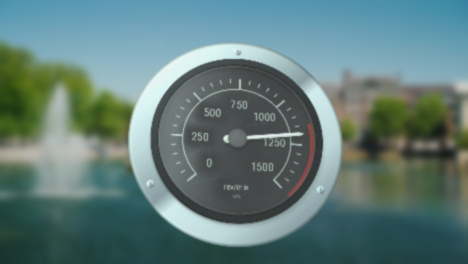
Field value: {"value": 1200, "unit": "rpm"}
